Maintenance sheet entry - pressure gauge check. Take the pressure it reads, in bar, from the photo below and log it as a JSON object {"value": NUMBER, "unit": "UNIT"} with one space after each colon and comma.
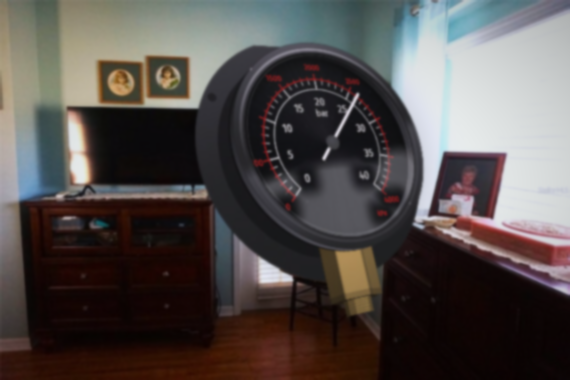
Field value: {"value": 26, "unit": "bar"}
